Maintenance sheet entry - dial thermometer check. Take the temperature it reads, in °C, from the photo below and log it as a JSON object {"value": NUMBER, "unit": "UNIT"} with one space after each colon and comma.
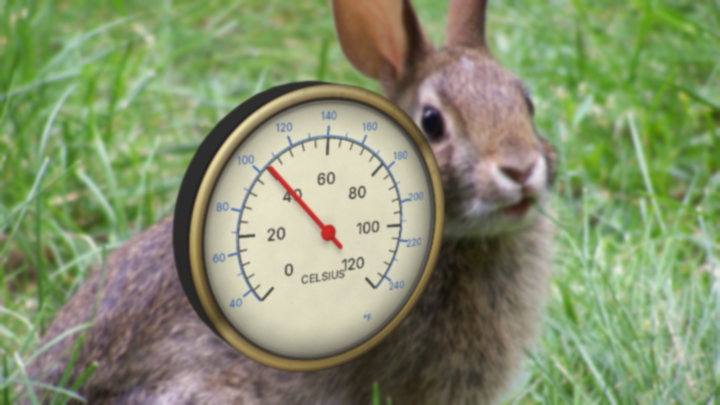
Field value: {"value": 40, "unit": "°C"}
